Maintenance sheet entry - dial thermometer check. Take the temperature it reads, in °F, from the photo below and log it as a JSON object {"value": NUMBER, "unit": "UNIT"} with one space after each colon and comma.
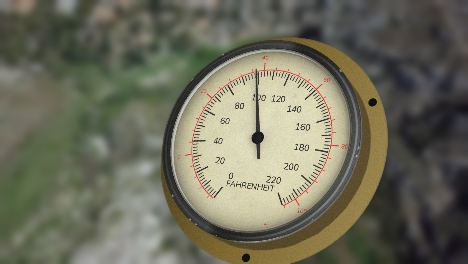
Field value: {"value": 100, "unit": "°F"}
